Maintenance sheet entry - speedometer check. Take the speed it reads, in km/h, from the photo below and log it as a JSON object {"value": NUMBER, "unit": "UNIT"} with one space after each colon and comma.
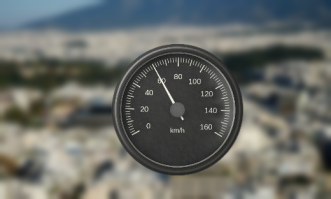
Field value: {"value": 60, "unit": "km/h"}
